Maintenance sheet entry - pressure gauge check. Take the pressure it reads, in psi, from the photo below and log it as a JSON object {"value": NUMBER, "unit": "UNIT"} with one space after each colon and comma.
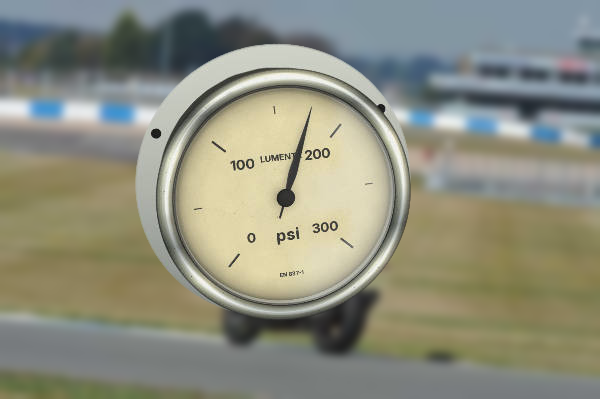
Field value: {"value": 175, "unit": "psi"}
